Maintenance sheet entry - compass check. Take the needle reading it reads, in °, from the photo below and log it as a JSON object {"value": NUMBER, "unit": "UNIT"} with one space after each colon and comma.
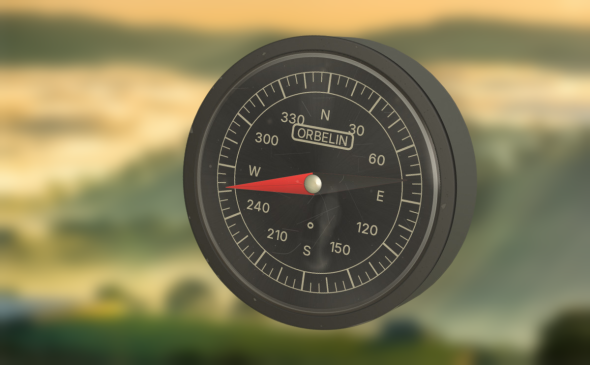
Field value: {"value": 257.5, "unit": "°"}
